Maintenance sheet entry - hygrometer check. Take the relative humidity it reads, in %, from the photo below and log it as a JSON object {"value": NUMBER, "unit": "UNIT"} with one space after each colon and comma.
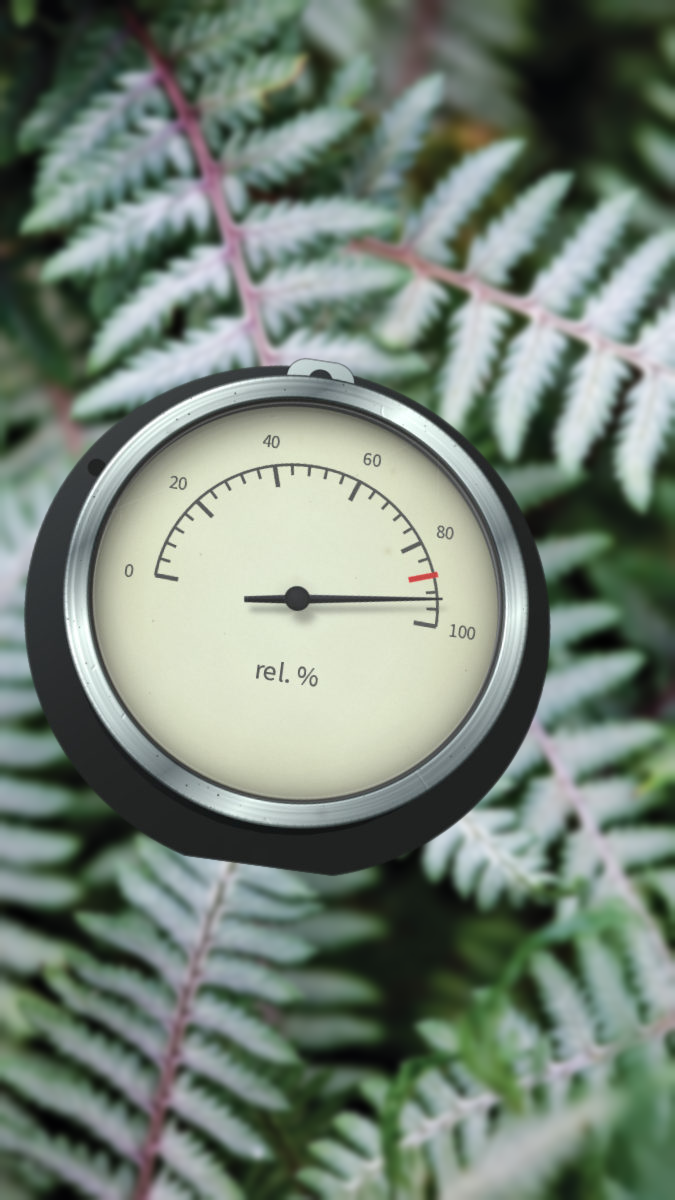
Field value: {"value": 94, "unit": "%"}
